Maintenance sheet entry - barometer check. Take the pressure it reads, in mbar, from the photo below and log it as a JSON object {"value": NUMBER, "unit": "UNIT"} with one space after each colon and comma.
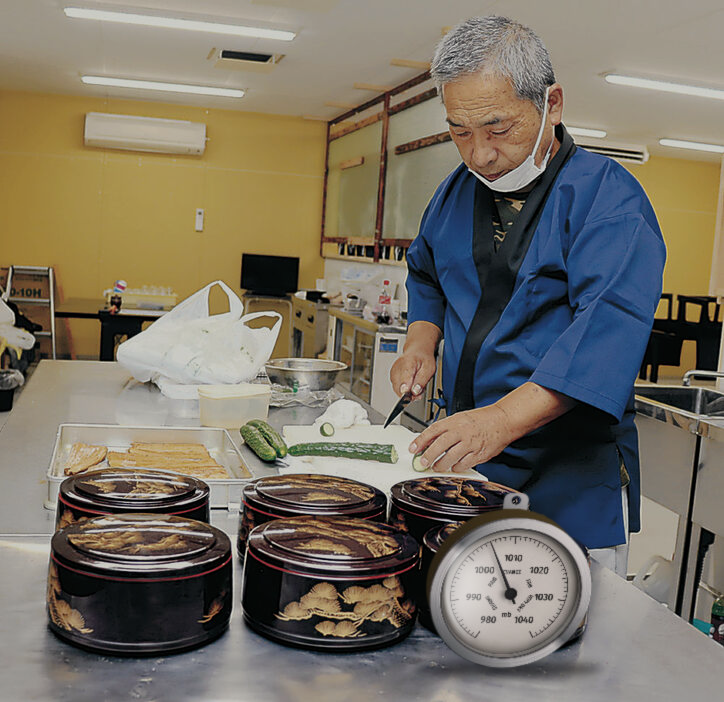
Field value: {"value": 1005, "unit": "mbar"}
